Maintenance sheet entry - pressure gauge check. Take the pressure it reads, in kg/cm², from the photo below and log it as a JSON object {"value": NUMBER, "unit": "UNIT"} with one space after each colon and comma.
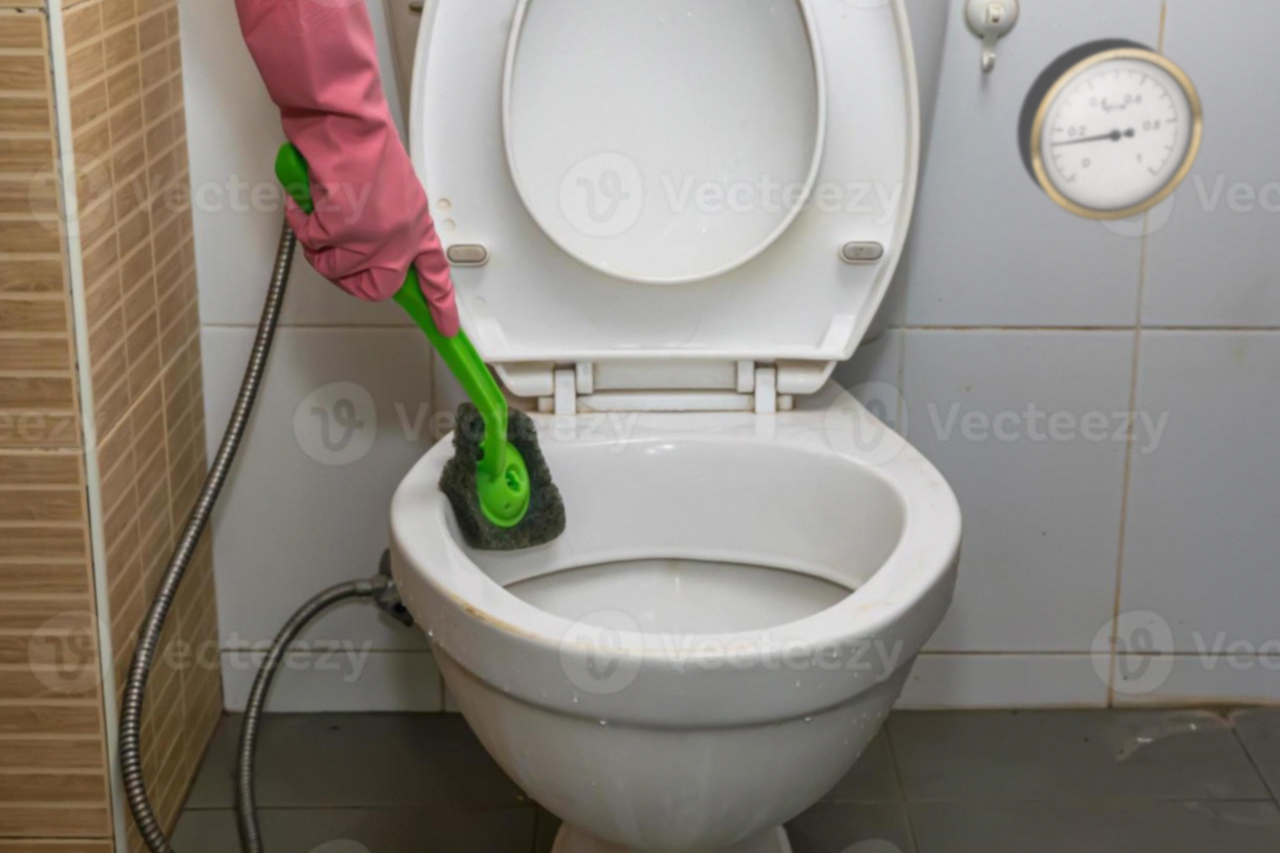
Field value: {"value": 0.15, "unit": "kg/cm²"}
